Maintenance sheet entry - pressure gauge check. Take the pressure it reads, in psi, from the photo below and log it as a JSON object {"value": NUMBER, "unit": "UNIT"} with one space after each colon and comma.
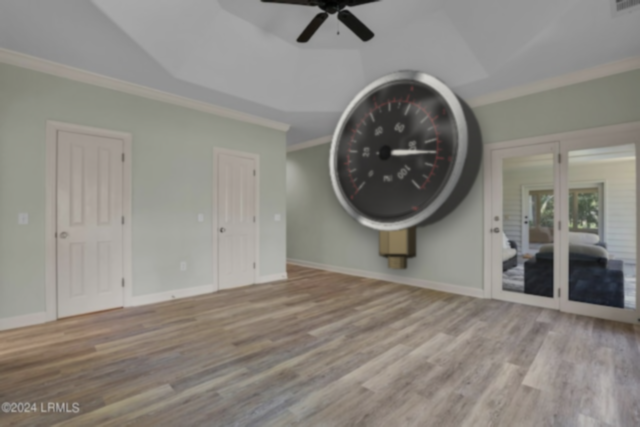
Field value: {"value": 85, "unit": "psi"}
